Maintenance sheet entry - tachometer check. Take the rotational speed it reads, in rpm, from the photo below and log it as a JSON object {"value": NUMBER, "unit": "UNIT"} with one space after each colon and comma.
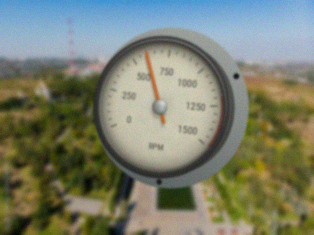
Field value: {"value": 600, "unit": "rpm"}
